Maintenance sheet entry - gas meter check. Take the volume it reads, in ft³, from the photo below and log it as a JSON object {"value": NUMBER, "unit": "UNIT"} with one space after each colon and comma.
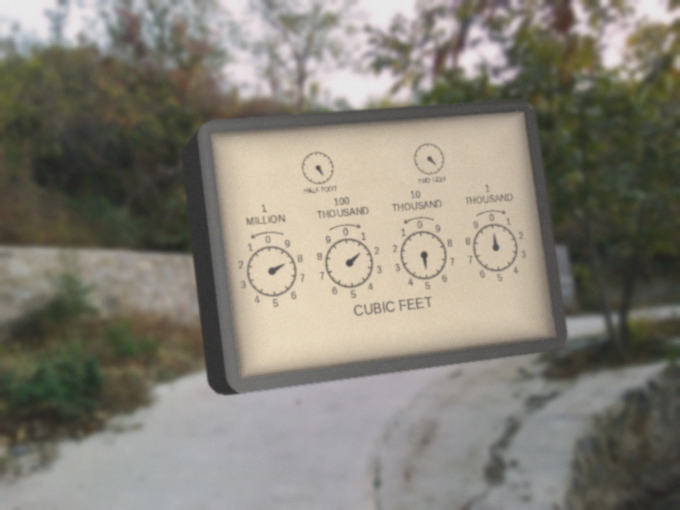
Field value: {"value": 815000, "unit": "ft³"}
